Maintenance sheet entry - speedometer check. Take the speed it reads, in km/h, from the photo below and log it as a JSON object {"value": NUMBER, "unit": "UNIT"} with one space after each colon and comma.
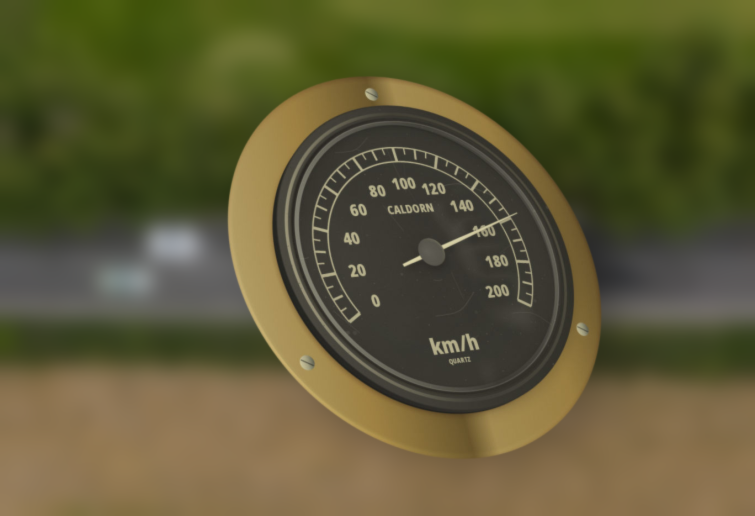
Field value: {"value": 160, "unit": "km/h"}
